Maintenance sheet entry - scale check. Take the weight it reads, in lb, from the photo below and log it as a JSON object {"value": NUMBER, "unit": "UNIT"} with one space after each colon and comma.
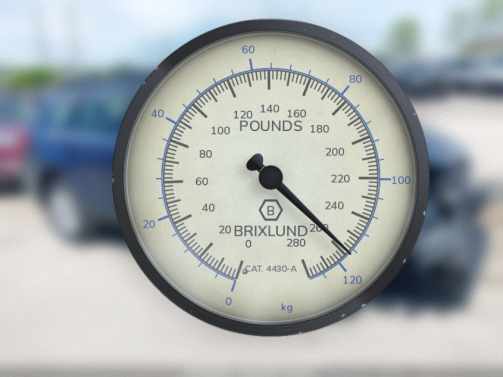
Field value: {"value": 258, "unit": "lb"}
